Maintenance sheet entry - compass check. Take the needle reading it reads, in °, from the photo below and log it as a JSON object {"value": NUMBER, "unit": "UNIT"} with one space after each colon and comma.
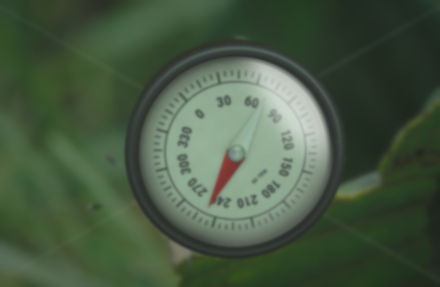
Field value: {"value": 250, "unit": "°"}
